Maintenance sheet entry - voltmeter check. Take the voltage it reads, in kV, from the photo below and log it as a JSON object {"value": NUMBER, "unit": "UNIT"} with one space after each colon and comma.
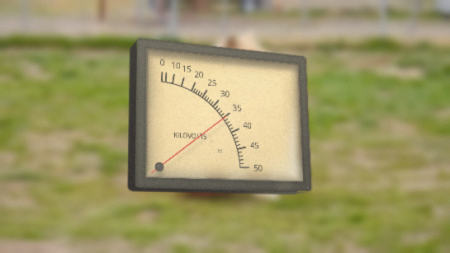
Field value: {"value": 35, "unit": "kV"}
